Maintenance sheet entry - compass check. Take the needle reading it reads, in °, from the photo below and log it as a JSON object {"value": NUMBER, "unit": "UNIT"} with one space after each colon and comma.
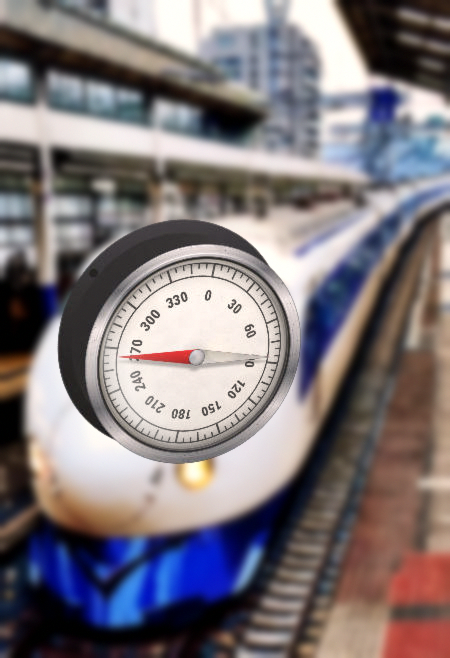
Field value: {"value": 265, "unit": "°"}
